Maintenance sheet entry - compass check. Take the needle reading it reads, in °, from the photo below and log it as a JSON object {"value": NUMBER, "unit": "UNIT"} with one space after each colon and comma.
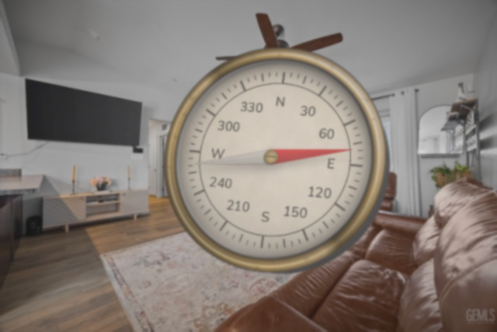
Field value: {"value": 80, "unit": "°"}
